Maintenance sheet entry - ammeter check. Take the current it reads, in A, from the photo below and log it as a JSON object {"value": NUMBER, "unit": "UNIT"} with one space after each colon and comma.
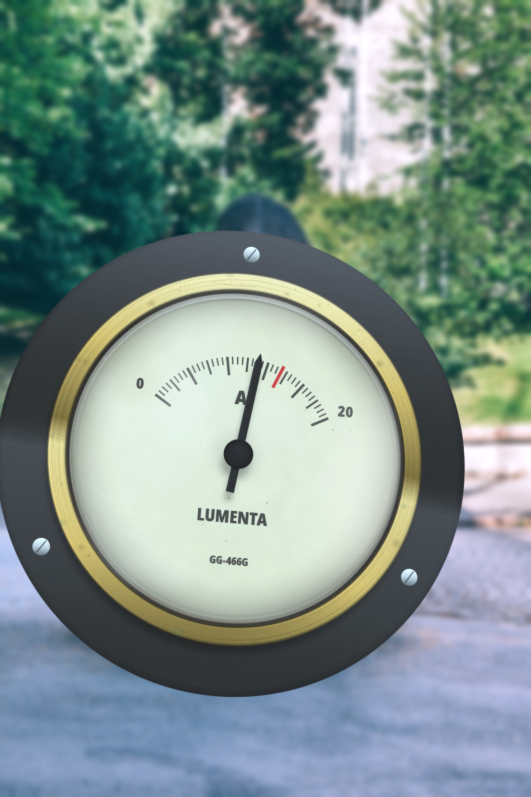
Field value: {"value": 11, "unit": "A"}
